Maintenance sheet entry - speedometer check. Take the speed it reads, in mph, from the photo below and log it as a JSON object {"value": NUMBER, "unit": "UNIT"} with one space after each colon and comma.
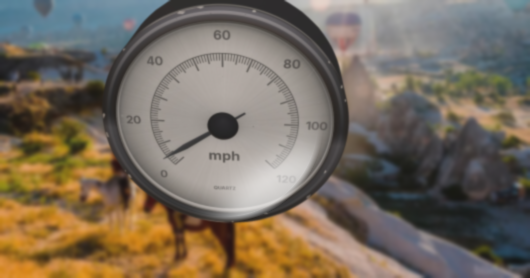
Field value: {"value": 5, "unit": "mph"}
